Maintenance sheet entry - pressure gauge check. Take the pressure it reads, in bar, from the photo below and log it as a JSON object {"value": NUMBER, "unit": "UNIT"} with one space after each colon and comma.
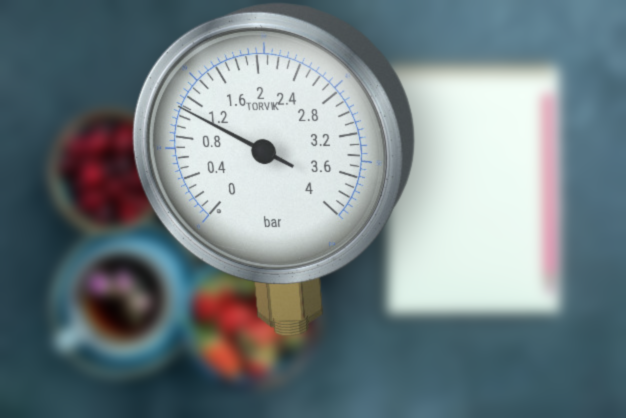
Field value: {"value": 1.1, "unit": "bar"}
